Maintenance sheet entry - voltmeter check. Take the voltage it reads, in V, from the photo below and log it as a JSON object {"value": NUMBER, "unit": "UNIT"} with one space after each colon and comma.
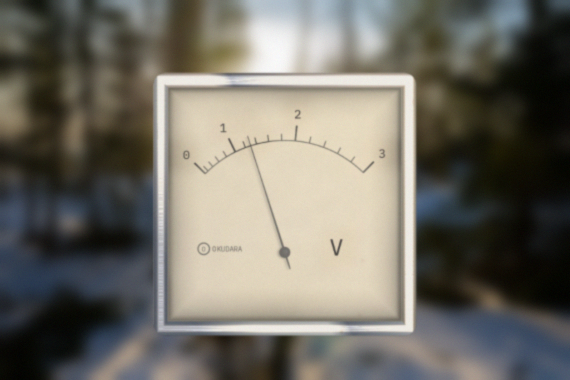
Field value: {"value": 1.3, "unit": "V"}
